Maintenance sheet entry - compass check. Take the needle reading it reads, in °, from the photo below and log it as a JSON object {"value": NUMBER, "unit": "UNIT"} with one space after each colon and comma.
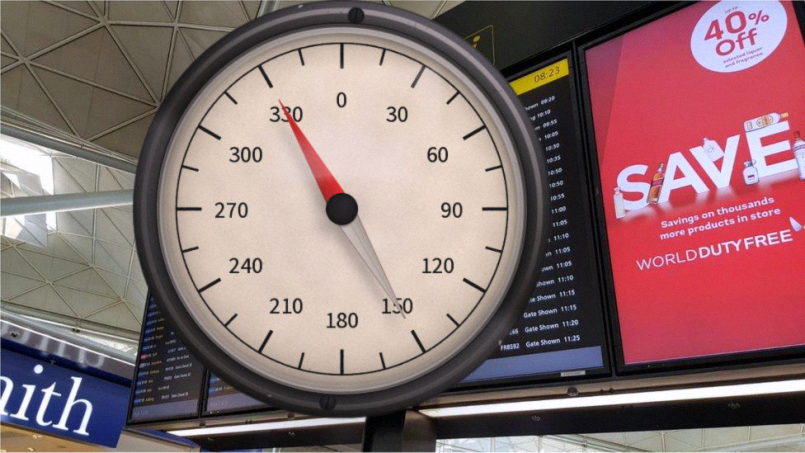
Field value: {"value": 330, "unit": "°"}
